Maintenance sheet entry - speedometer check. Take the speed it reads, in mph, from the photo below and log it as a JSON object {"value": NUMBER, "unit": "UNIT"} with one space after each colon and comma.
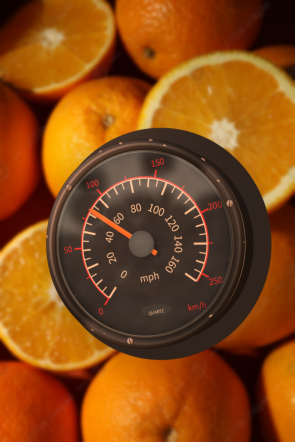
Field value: {"value": 52.5, "unit": "mph"}
